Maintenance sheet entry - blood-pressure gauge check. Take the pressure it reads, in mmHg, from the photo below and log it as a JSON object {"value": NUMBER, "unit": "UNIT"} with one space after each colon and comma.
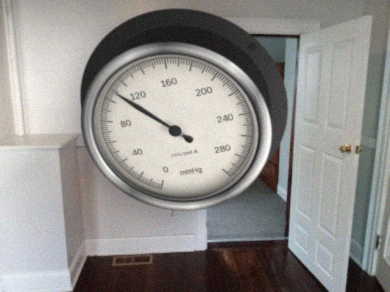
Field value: {"value": 110, "unit": "mmHg"}
